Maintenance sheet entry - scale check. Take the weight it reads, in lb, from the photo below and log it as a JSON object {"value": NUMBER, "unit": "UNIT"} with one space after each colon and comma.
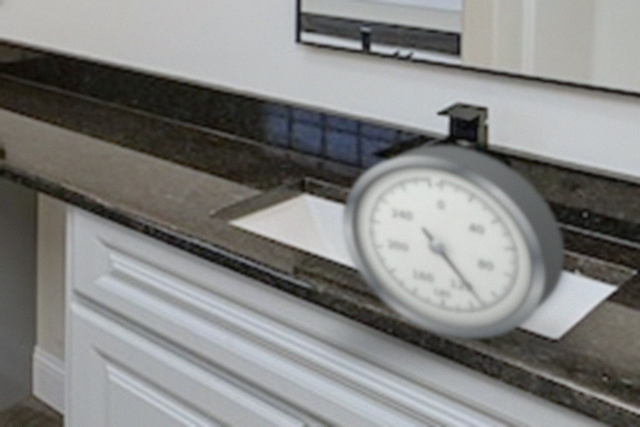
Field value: {"value": 110, "unit": "lb"}
